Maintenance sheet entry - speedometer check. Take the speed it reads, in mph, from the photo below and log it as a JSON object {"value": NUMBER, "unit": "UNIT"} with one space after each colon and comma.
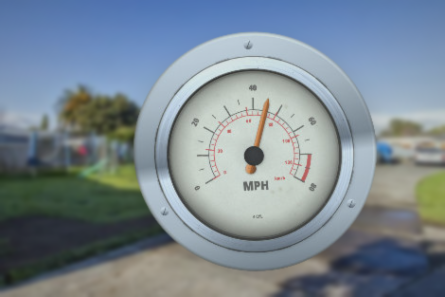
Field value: {"value": 45, "unit": "mph"}
